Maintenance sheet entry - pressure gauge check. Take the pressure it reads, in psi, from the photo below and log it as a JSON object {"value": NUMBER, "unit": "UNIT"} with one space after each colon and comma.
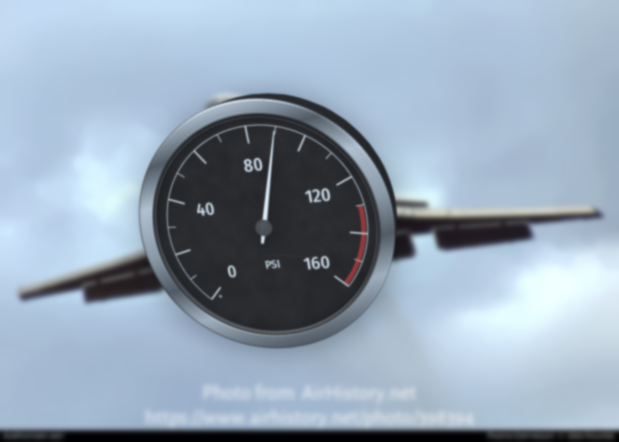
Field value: {"value": 90, "unit": "psi"}
